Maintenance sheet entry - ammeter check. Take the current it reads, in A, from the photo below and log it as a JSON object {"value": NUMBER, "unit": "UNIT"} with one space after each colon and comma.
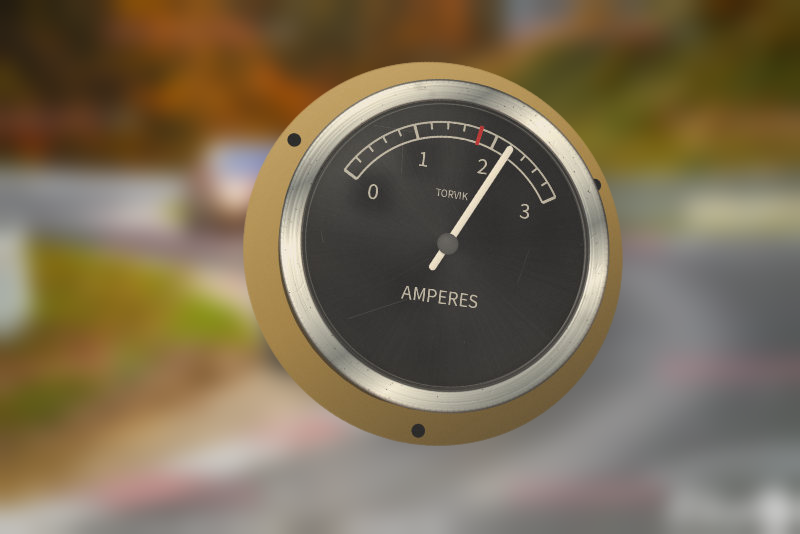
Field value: {"value": 2.2, "unit": "A"}
